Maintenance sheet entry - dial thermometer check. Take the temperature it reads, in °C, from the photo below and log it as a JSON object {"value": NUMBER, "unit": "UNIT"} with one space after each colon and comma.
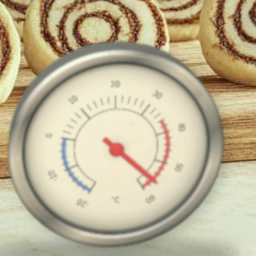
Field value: {"value": 56, "unit": "°C"}
